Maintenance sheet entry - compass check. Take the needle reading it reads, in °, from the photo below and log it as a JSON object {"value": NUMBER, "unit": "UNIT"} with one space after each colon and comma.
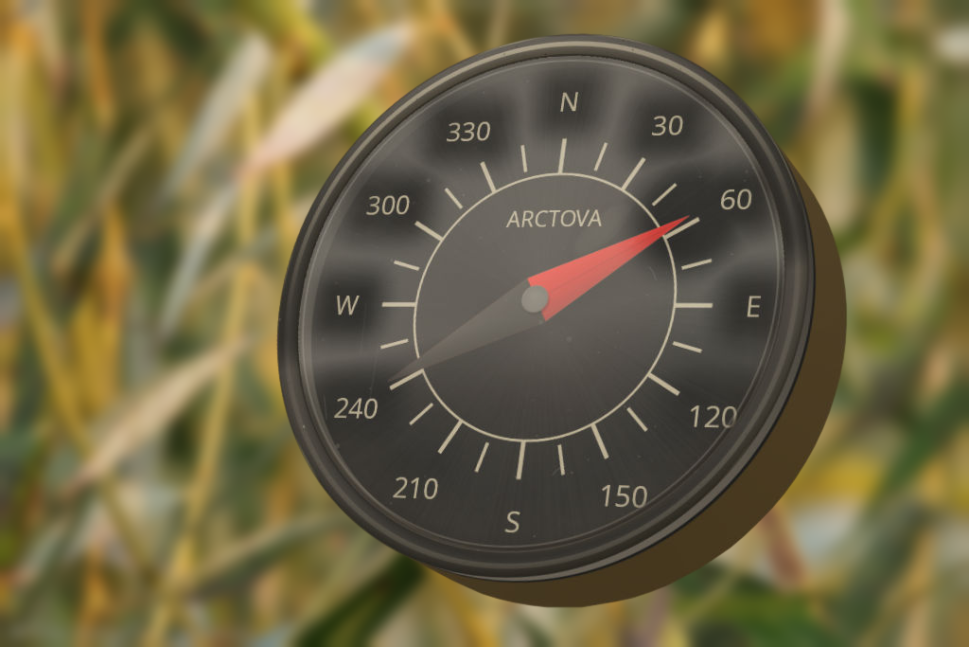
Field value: {"value": 60, "unit": "°"}
